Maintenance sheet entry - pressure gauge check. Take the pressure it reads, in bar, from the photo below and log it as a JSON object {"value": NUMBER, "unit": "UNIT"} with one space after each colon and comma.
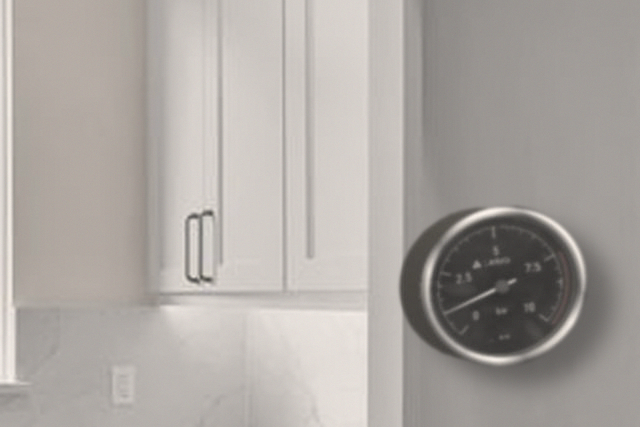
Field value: {"value": 1, "unit": "bar"}
